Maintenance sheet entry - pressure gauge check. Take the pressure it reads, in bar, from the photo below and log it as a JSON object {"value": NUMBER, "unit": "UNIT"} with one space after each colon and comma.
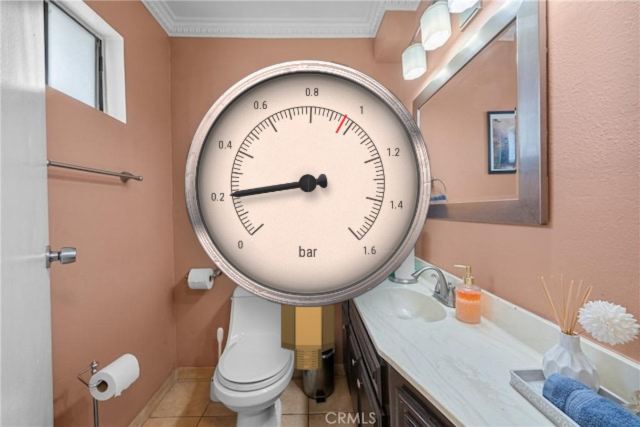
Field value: {"value": 0.2, "unit": "bar"}
